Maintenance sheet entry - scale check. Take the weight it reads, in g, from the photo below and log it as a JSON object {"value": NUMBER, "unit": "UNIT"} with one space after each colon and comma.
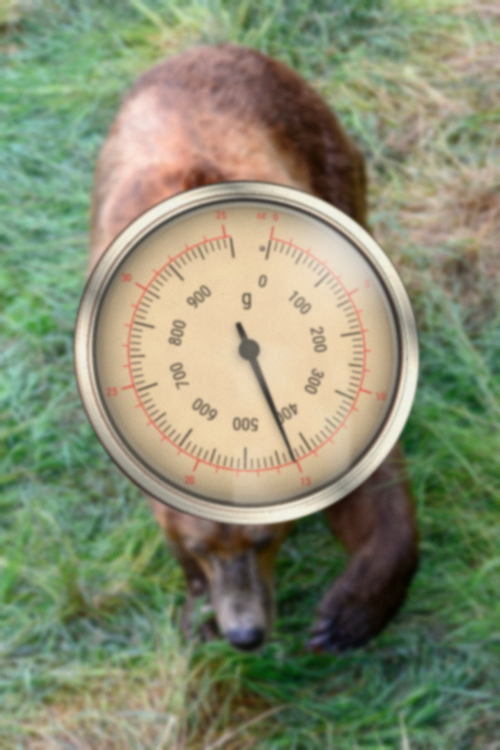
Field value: {"value": 430, "unit": "g"}
